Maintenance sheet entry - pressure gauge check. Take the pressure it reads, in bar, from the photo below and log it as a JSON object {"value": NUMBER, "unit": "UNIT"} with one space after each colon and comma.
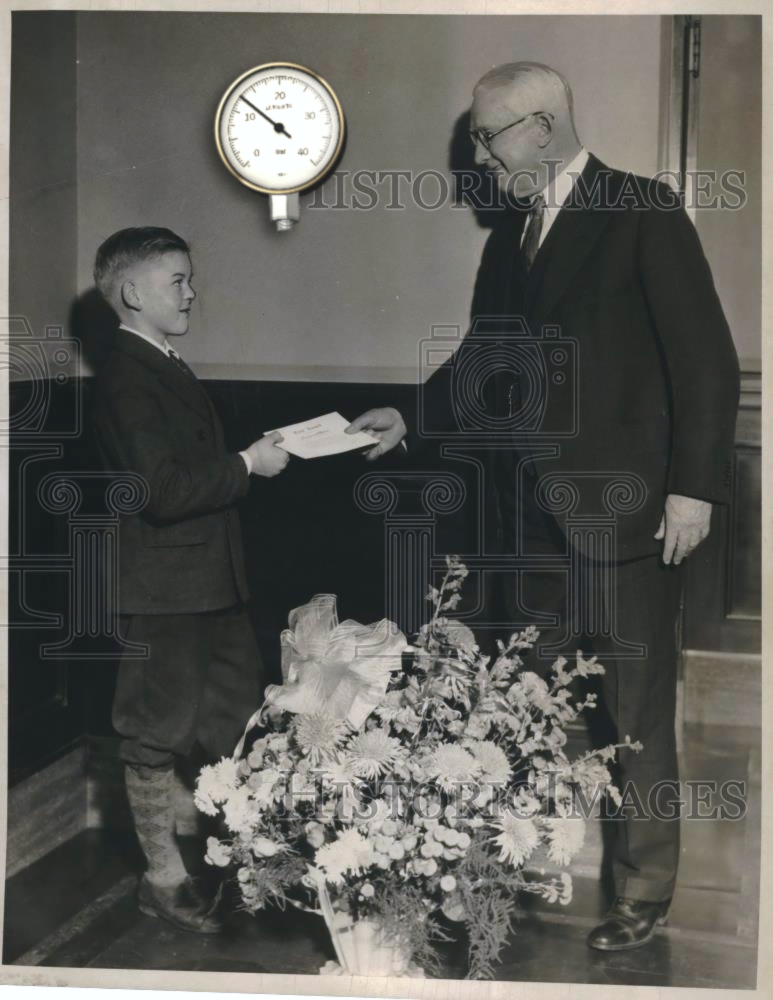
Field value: {"value": 12.5, "unit": "bar"}
